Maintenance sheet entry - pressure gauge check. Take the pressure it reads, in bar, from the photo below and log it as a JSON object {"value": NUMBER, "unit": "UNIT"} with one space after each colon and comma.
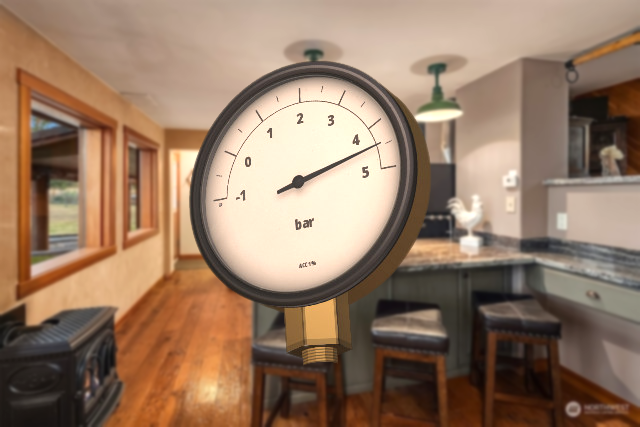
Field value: {"value": 4.5, "unit": "bar"}
